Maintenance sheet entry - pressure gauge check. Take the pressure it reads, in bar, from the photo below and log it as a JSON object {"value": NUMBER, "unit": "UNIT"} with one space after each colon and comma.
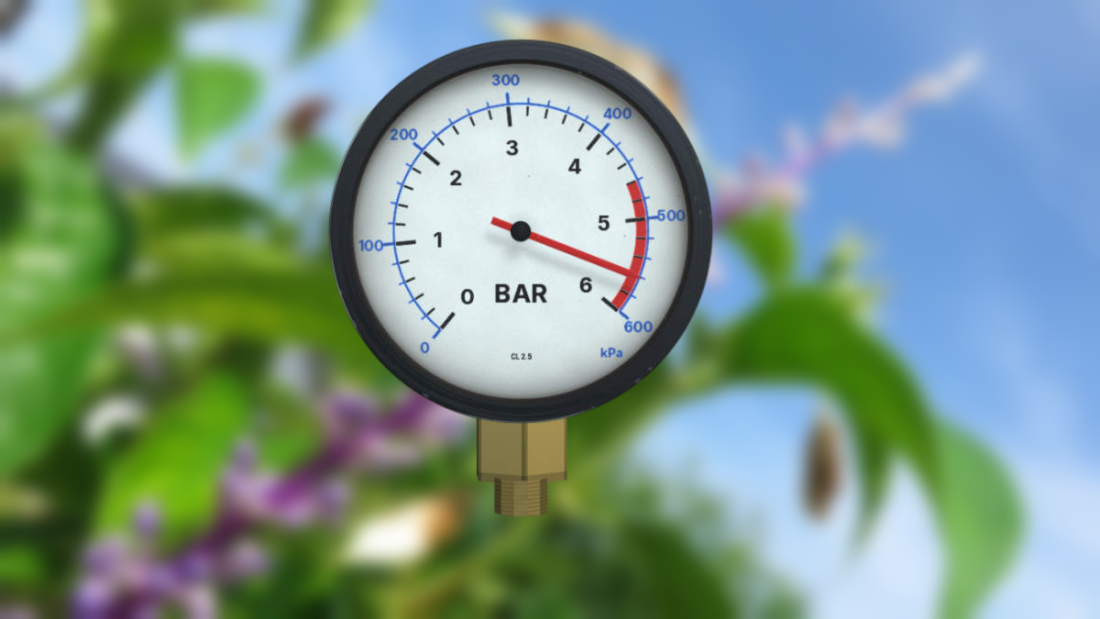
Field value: {"value": 5.6, "unit": "bar"}
